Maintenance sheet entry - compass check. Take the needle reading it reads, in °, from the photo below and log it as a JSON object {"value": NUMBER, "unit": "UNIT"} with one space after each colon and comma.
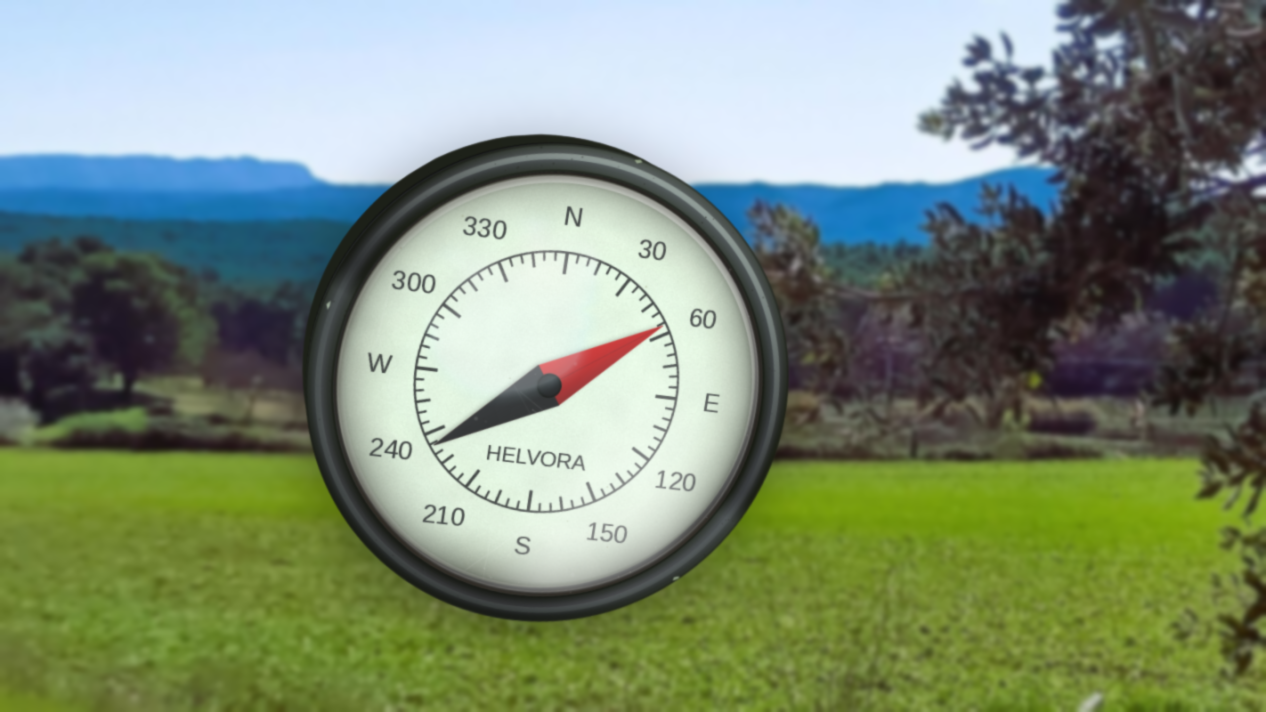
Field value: {"value": 55, "unit": "°"}
